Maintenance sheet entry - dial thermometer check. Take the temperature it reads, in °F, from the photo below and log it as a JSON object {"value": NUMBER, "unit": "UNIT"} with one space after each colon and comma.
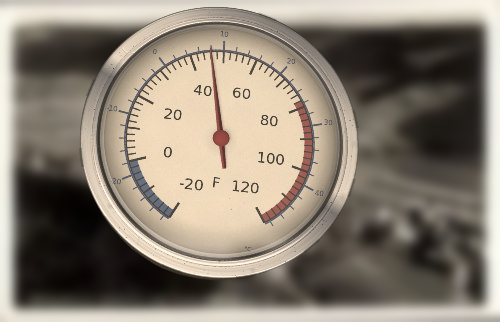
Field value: {"value": 46, "unit": "°F"}
